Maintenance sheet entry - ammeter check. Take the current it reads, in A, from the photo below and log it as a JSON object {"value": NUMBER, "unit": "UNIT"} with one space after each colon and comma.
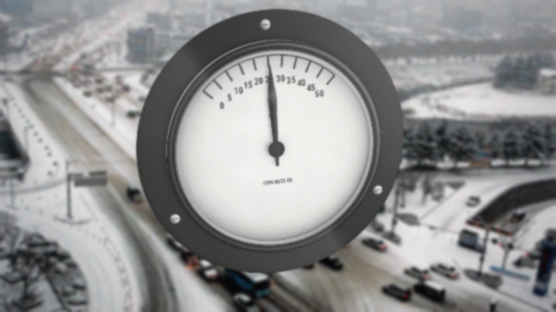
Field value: {"value": 25, "unit": "A"}
